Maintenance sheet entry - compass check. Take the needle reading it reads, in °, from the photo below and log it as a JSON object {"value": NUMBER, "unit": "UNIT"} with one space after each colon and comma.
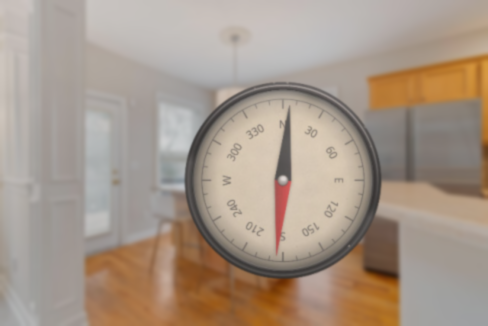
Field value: {"value": 185, "unit": "°"}
